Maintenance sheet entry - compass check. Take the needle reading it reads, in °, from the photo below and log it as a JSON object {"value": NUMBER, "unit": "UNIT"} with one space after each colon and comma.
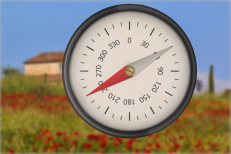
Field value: {"value": 240, "unit": "°"}
